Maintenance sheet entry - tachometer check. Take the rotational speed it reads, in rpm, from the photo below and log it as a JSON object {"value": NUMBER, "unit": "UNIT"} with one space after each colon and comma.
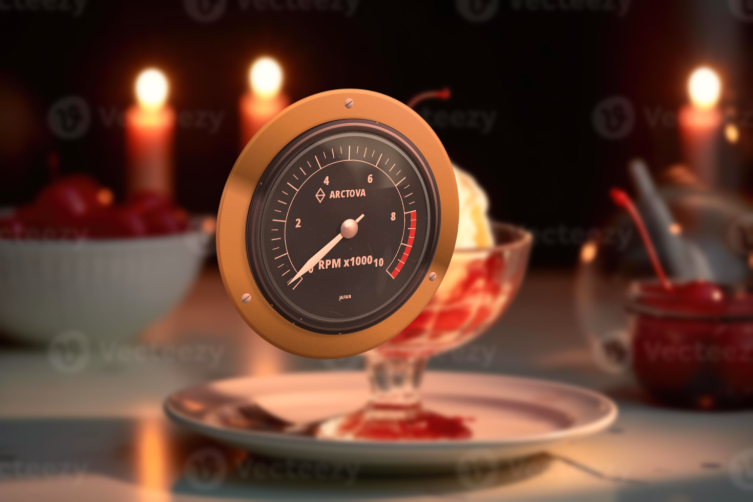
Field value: {"value": 250, "unit": "rpm"}
